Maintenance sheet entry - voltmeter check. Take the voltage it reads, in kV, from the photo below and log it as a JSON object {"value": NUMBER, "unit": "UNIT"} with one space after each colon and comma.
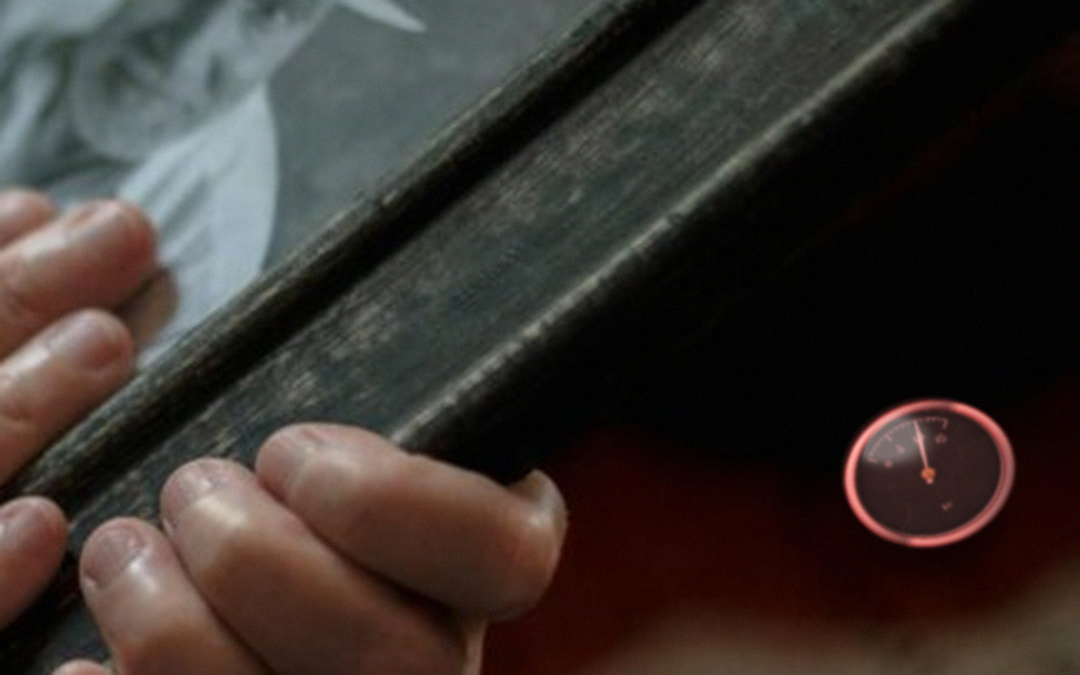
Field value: {"value": 10, "unit": "kV"}
